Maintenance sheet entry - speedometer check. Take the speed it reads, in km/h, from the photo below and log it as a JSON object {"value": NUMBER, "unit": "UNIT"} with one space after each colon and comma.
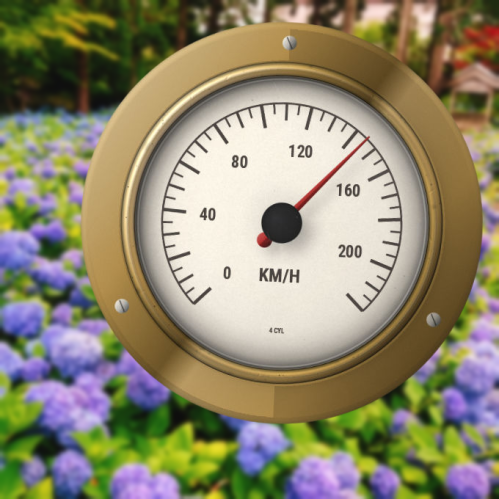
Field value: {"value": 145, "unit": "km/h"}
